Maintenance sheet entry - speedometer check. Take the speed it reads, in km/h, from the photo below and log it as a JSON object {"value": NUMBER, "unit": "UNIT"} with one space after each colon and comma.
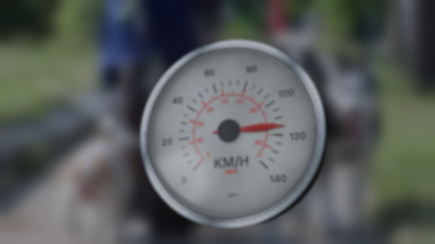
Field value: {"value": 115, "unit": "km/h"}
